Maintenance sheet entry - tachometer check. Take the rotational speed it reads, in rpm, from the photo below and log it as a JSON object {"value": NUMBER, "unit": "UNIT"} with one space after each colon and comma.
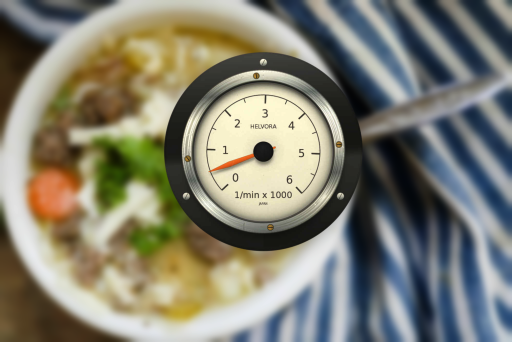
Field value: {"value": 500, "unit": "rpm"}
